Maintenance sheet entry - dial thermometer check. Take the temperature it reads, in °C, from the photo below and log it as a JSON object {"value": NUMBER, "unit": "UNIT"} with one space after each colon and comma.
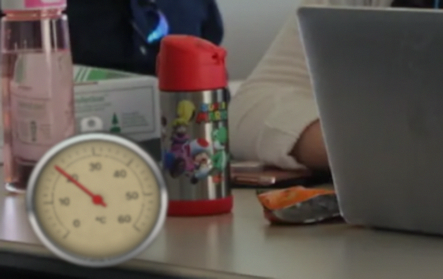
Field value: {"value": 20, "unit": "°C"}
